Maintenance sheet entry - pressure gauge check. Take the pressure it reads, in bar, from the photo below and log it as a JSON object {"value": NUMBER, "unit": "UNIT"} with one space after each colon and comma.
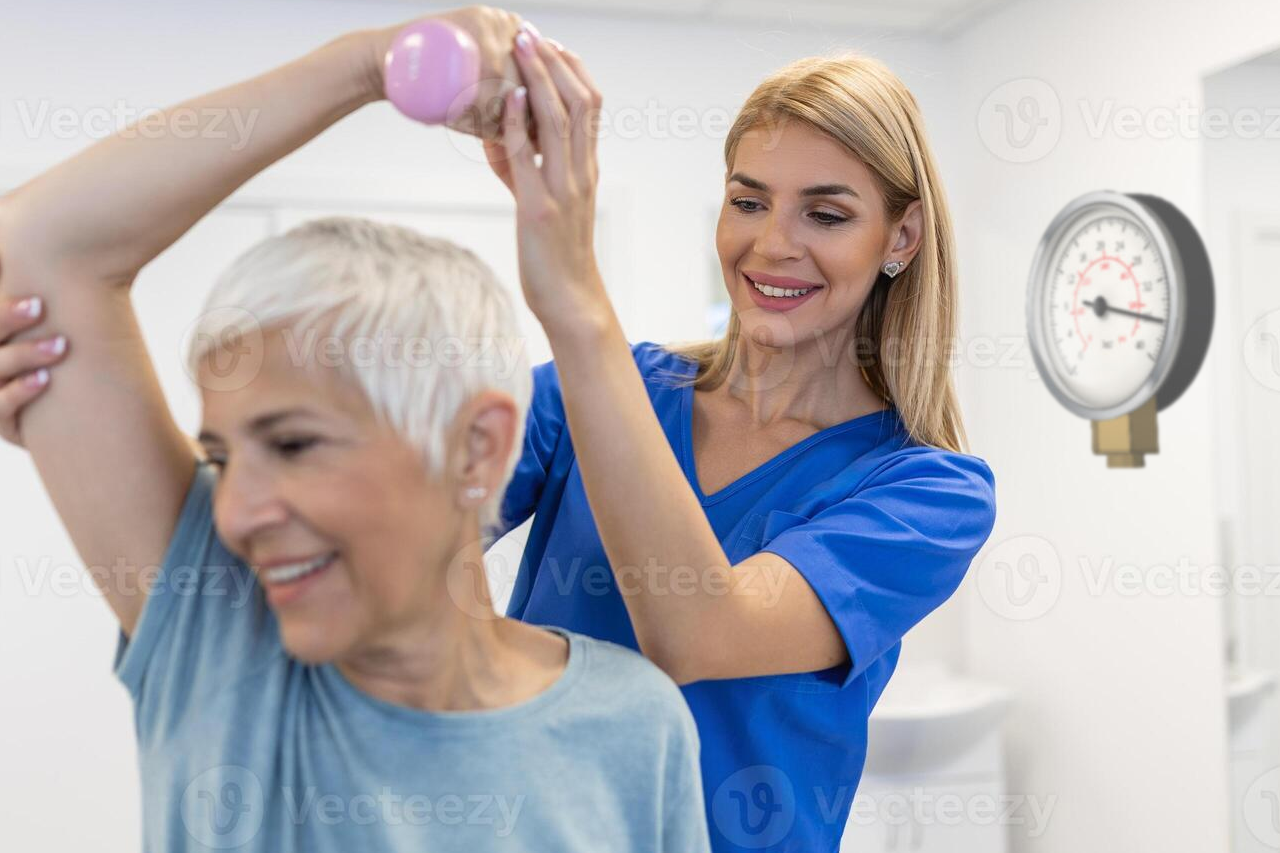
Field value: {"value": 36, "unit": "bar"}
